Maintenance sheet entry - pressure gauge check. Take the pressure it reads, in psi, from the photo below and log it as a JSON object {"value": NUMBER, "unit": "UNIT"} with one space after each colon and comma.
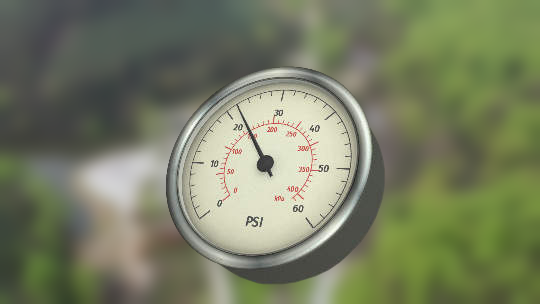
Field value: {"value": 22, "unit": "psi"}
